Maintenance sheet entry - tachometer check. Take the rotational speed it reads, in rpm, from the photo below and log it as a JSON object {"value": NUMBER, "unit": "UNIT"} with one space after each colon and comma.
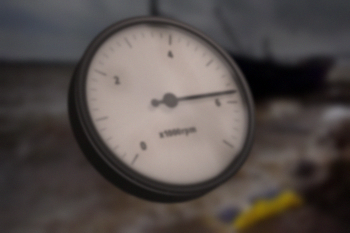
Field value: {"value": 5800, "unit": "rpm"}
